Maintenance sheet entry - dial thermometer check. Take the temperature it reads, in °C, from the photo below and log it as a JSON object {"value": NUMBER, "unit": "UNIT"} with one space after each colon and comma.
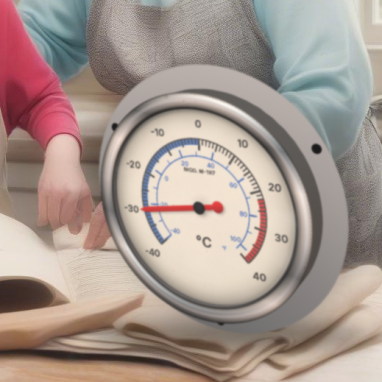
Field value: {"value": -30, "unit": "°C"}
